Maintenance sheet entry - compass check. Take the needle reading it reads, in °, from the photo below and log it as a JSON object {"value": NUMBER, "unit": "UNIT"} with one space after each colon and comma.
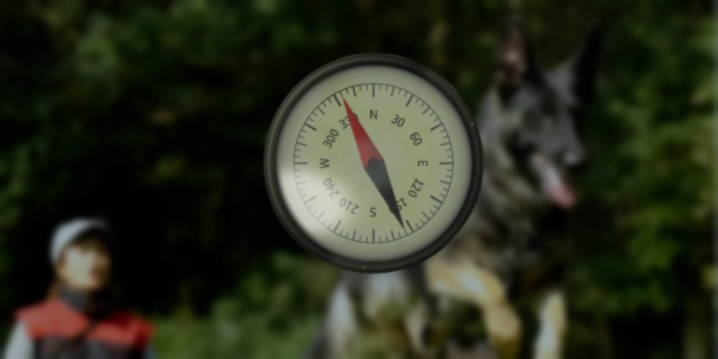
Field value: {"value": 335, "unit": "°"}
